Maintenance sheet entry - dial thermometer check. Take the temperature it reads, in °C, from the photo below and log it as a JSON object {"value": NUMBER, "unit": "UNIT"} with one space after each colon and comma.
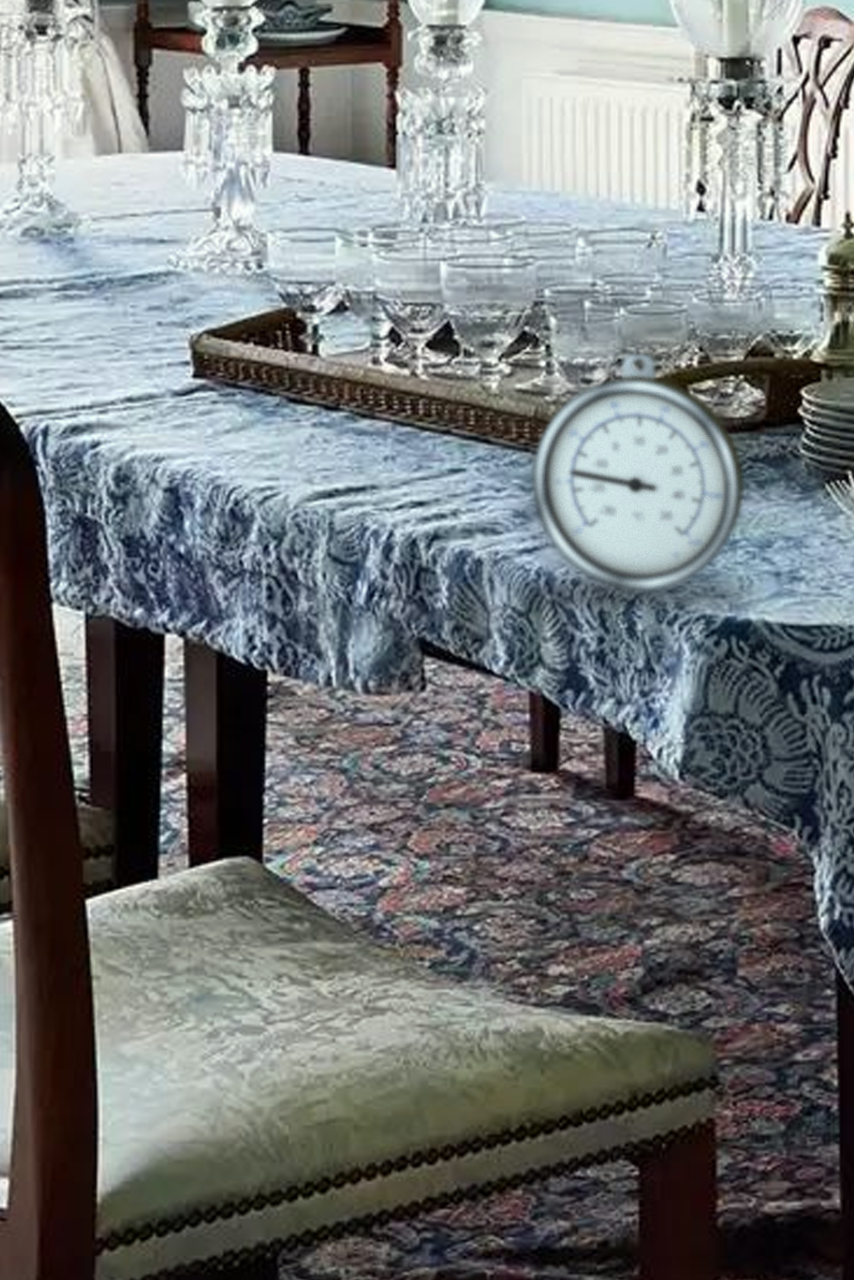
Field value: {"value": -15, "unit": "°C"}
